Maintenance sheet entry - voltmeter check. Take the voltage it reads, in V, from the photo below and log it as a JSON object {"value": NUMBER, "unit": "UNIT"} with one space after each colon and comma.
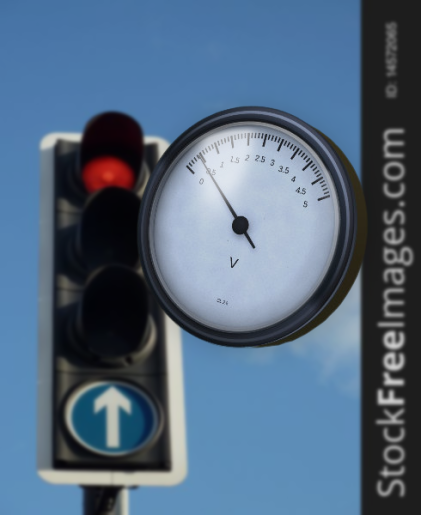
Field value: {"value": 0.5, "unit": "V"}
